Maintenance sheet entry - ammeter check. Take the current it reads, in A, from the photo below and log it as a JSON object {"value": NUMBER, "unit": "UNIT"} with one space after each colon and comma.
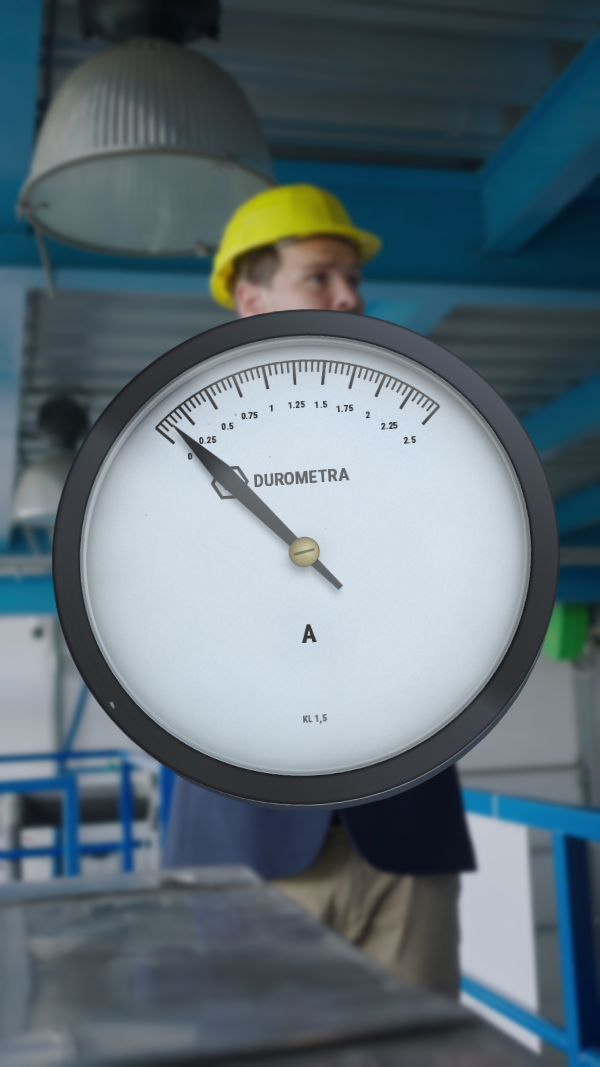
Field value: {"value": 0.1, "unit": "A"}
